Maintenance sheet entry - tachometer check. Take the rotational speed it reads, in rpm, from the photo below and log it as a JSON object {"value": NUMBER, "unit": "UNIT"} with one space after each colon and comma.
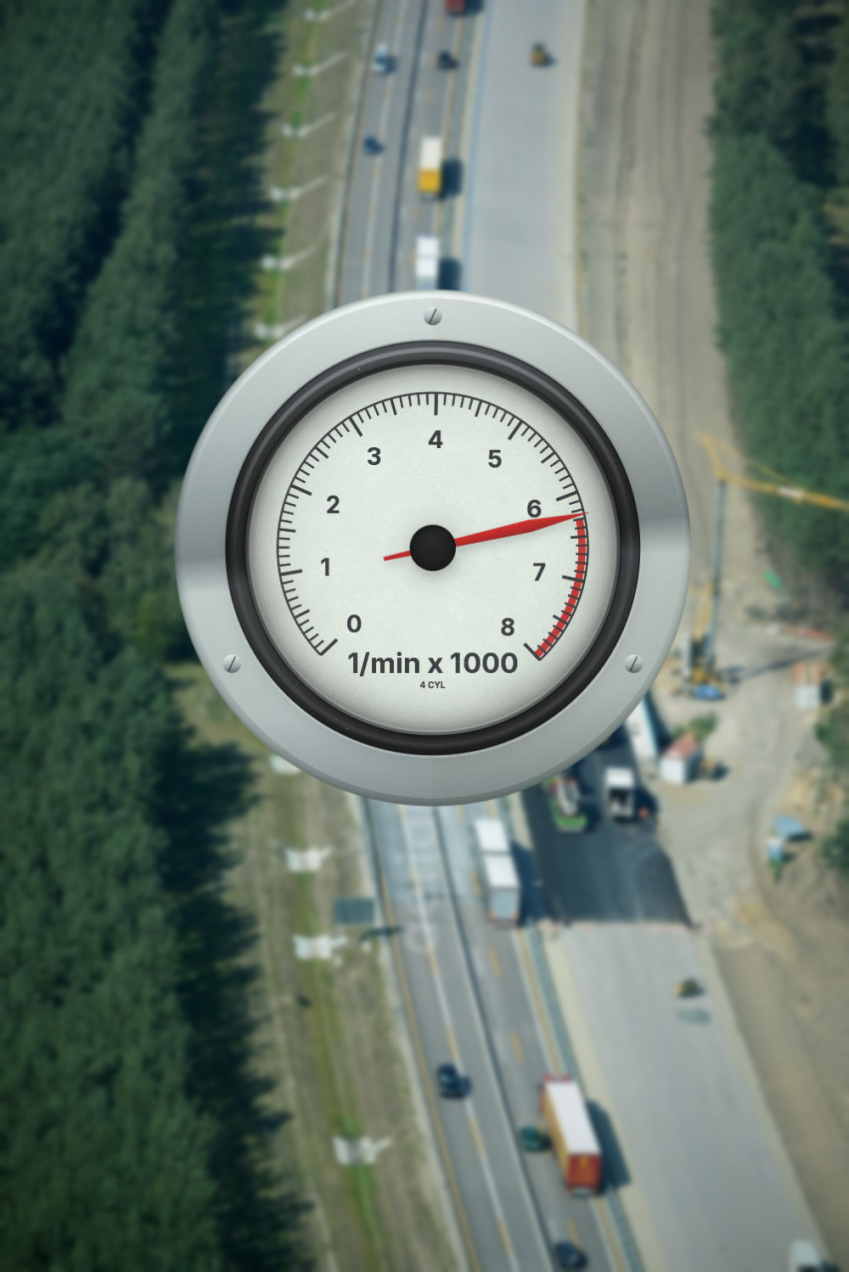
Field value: {"value": 6250, "unit": "rpm"}
